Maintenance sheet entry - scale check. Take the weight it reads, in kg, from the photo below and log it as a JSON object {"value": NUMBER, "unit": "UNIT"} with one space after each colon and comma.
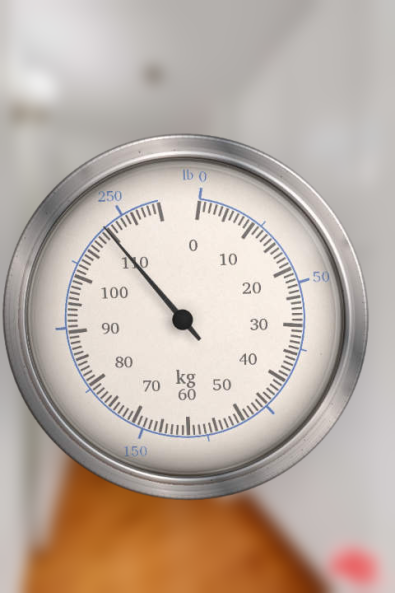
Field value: {"value": 110, "unit": "kg"}
